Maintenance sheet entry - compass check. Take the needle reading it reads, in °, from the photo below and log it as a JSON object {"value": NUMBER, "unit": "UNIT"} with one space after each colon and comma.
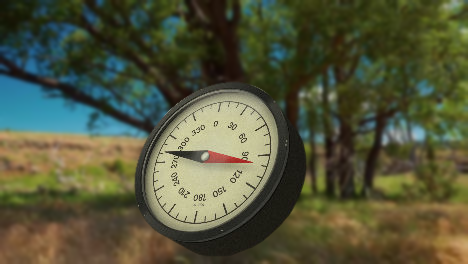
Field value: {"value": 100, "unit": "°"}
